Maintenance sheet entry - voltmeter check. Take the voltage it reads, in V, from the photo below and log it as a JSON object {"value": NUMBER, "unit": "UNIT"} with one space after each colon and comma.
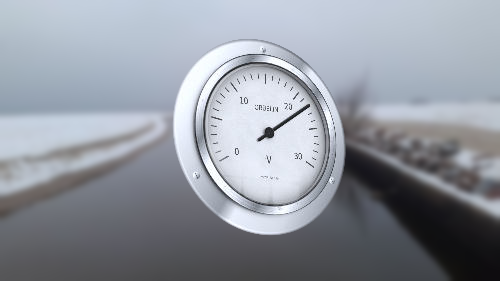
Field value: {"value": 22, "unit": "V"}
